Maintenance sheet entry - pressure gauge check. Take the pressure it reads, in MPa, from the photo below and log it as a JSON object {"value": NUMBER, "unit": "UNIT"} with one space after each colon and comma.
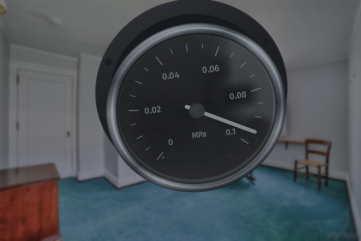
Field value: {"value": 0.095, "unit": "MPa"}
